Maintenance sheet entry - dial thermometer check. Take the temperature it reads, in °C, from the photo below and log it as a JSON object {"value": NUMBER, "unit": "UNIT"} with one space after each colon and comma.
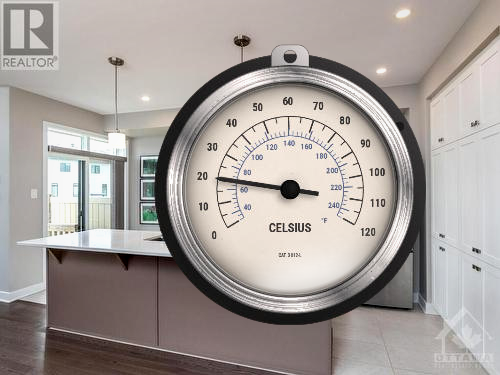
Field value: {"value": 20, "unit": "°C"}
